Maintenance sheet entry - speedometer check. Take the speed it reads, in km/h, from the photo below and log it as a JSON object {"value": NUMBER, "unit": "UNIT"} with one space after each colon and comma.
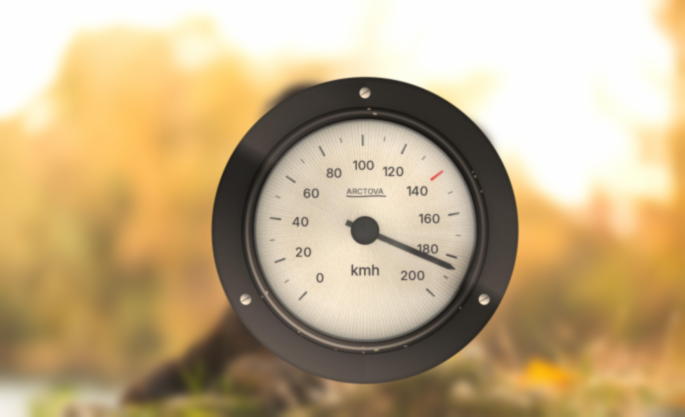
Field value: {"value": 185, "unit": "km/h"}
